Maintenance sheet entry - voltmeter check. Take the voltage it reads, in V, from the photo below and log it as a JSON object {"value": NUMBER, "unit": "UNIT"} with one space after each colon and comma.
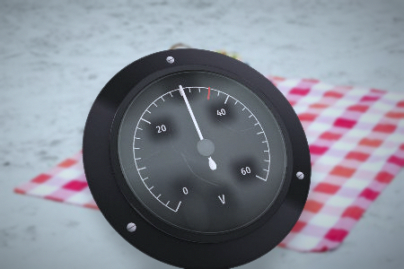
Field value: {"value": 30, "unit": "V"}
